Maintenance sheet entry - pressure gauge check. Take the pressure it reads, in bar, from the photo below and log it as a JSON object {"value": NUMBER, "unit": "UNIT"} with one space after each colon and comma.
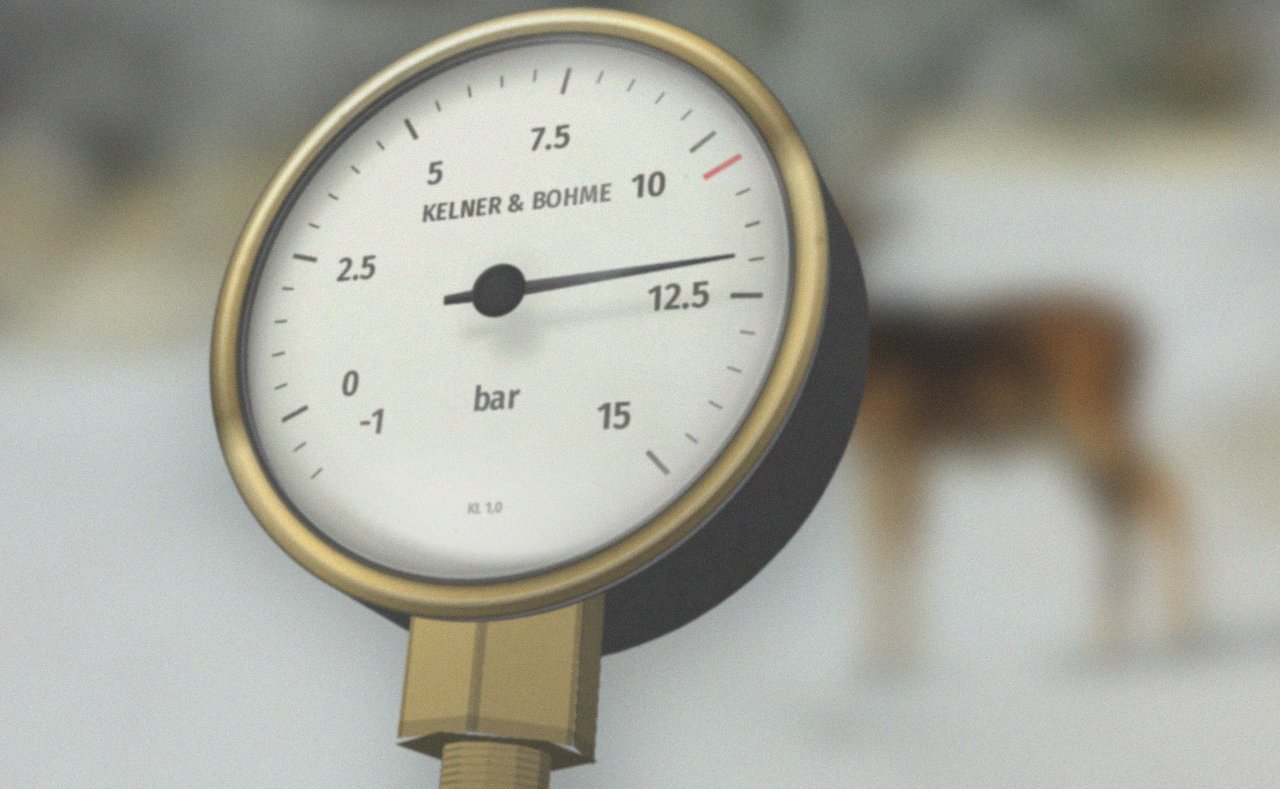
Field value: {"value": 12, "unit": "bar"}
